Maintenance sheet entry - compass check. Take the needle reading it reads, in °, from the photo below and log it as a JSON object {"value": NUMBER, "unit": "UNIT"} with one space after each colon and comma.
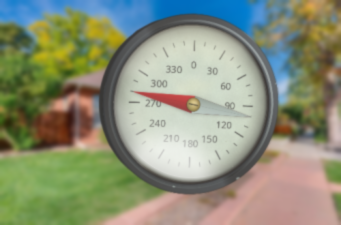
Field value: {"value": 280, "unit": "°"}
